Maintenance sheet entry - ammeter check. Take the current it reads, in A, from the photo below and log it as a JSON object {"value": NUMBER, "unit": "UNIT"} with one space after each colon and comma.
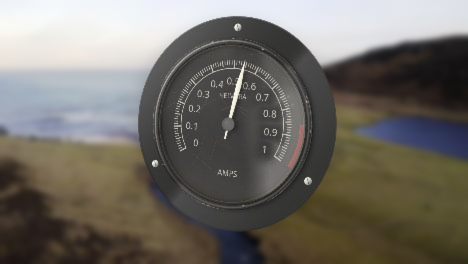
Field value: {"value": 0.55, "unit": "A"}
